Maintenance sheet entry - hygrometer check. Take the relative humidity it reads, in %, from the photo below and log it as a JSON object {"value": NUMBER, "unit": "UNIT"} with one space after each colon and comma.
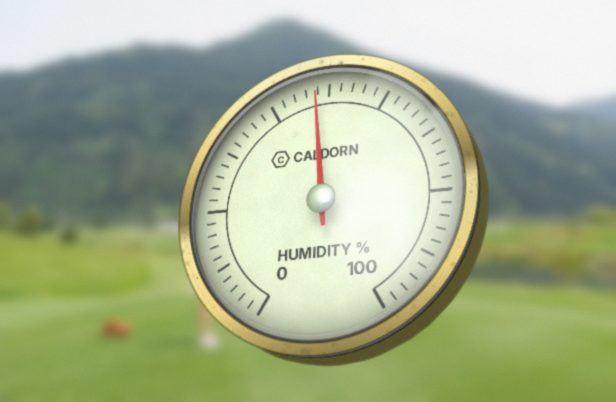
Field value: {"value": 48, "unit": "%"}
